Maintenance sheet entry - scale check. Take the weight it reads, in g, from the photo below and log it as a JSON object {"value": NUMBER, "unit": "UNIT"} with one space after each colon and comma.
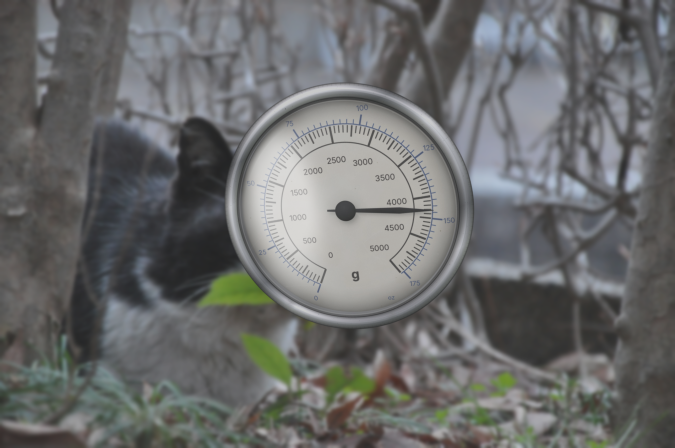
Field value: {"value": 4150, "unit": "g"}
